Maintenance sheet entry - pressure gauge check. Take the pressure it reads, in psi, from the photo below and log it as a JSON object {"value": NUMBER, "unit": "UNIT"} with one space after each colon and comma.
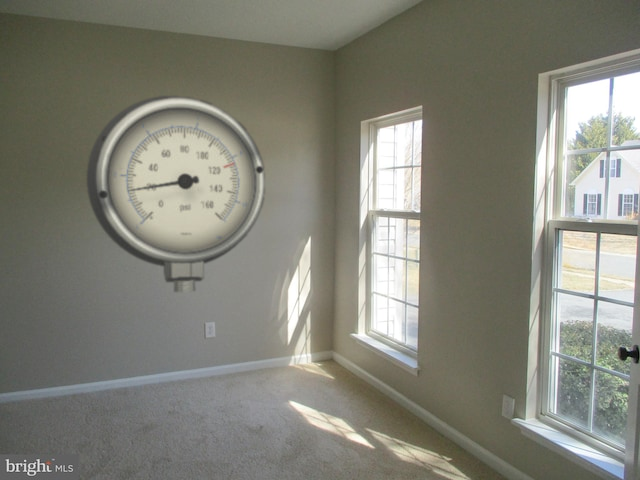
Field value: {"value": 20, "unit": "psi"}
